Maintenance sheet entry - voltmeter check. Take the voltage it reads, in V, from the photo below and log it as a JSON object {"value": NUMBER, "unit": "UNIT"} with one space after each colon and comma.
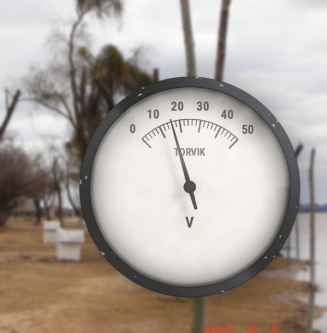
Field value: {"value": 16, "unit": "V"}
